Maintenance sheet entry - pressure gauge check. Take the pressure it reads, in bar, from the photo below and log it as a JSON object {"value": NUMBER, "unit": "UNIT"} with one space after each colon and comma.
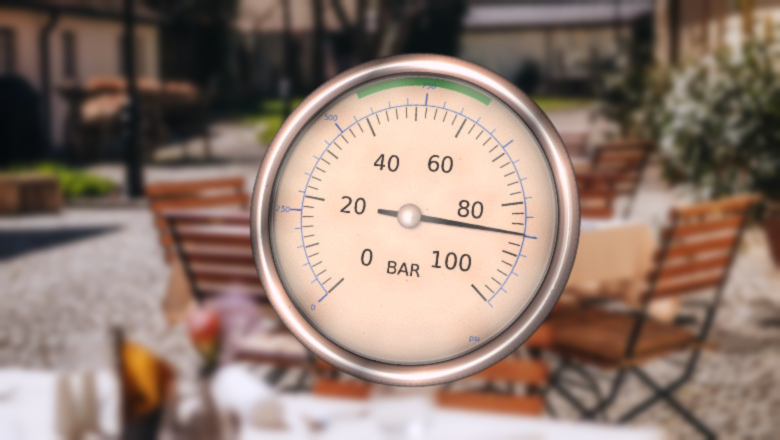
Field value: {"value": 86, "unit": "bar"}
